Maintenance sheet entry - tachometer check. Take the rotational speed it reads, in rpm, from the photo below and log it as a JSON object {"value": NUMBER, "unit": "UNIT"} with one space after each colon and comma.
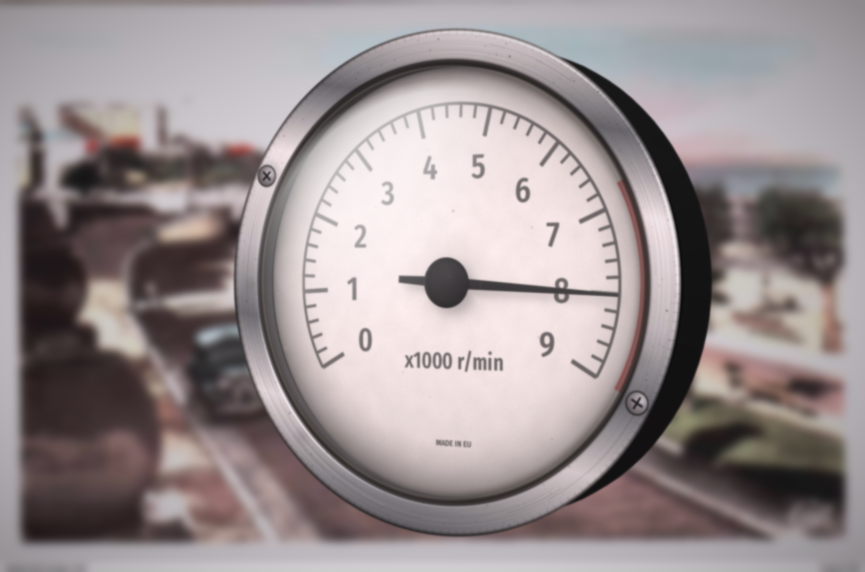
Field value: {"value": 8000, "unit": "rpm"}
